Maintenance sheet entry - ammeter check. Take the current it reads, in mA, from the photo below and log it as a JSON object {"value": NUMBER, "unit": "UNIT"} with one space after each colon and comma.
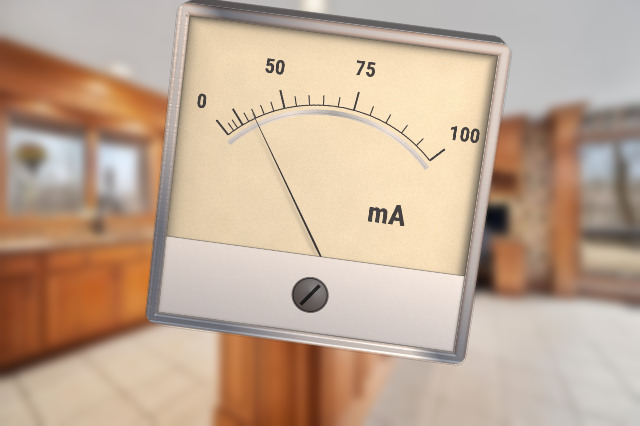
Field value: {"value": 35, "unit": "mA"}
